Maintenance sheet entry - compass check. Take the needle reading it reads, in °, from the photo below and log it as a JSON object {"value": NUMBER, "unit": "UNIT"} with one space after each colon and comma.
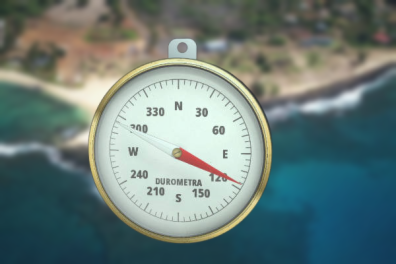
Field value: {"value": 115, "unit": "°"}
